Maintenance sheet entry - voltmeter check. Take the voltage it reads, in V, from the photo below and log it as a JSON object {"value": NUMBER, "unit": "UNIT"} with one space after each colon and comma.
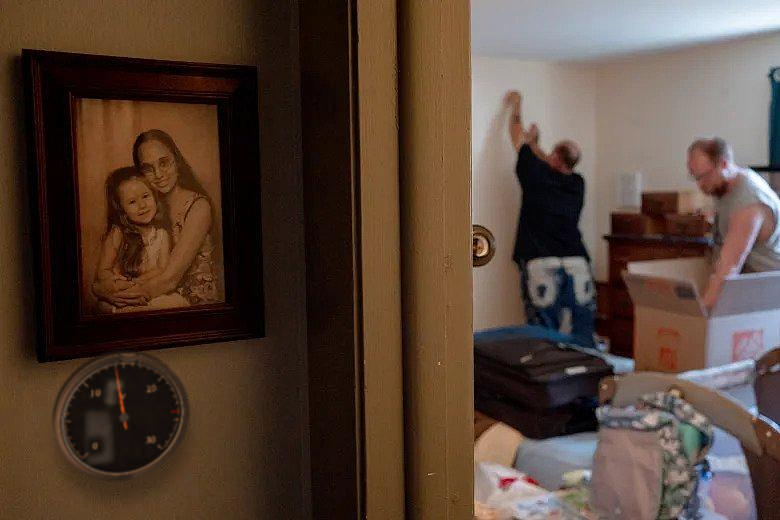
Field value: {"value": 14, "unit": "V"}
